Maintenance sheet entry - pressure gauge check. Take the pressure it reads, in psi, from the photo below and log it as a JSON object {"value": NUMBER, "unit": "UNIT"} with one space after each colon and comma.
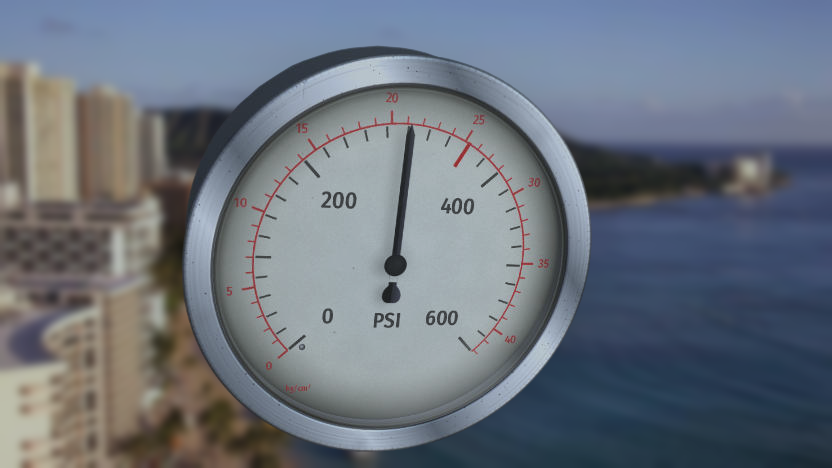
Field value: {"value": 300, "unit": "psi"}
